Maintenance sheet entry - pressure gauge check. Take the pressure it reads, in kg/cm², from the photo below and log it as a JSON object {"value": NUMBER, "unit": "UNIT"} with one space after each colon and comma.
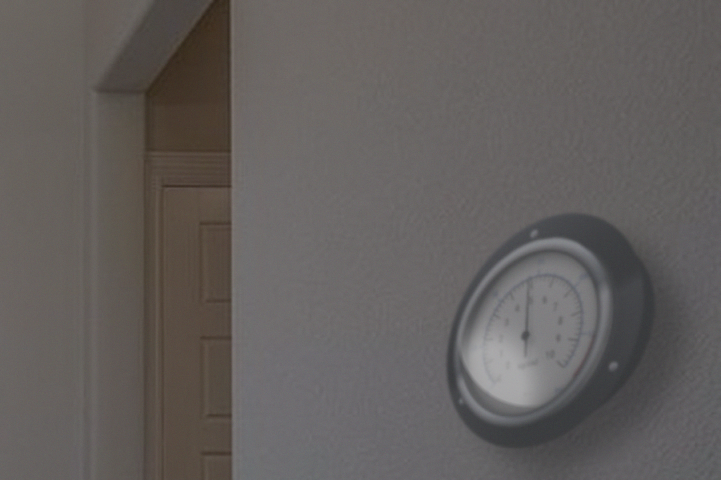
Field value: {"value": 5, "unit": "kg/cm²"}
